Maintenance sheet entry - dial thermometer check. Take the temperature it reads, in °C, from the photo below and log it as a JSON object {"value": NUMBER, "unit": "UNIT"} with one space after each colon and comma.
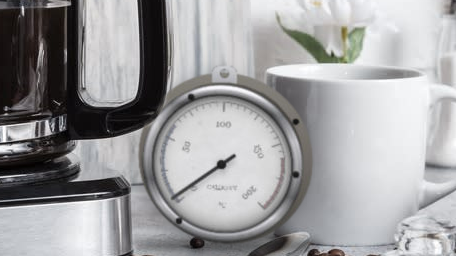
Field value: {"value": 5, "unit": "°C"}
